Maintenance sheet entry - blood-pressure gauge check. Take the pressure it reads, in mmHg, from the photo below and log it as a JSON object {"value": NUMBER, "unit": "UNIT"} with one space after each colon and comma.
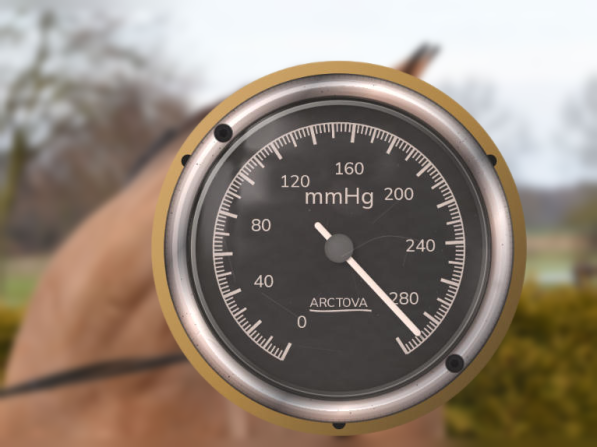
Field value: {"value": 290, "unit": "mmHg"}
